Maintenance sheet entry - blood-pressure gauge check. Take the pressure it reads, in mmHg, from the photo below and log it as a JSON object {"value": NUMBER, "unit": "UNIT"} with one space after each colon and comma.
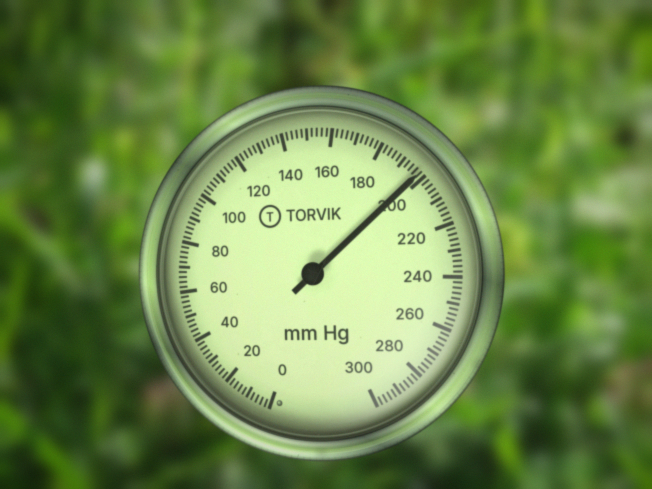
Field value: {"value": 198, "unit": "mmHg"}
